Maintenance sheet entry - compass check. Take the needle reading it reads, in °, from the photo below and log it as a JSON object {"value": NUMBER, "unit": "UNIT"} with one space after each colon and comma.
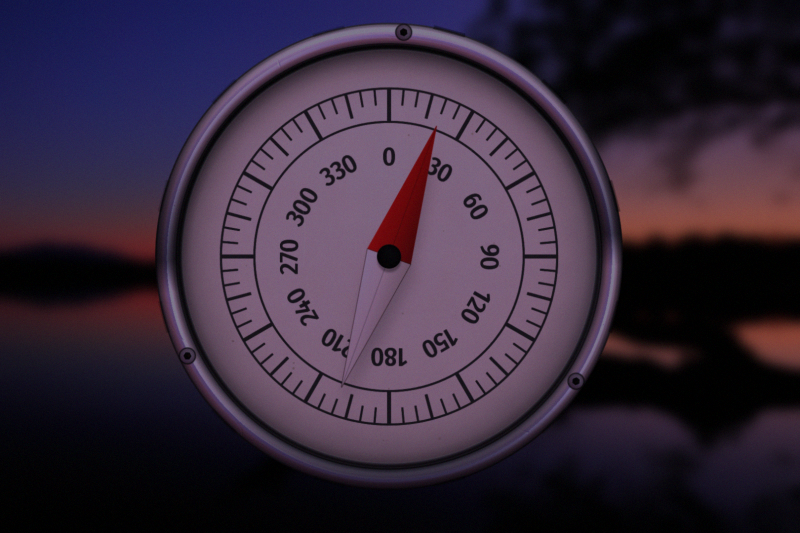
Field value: {"value": 20, "unit": "°"}
